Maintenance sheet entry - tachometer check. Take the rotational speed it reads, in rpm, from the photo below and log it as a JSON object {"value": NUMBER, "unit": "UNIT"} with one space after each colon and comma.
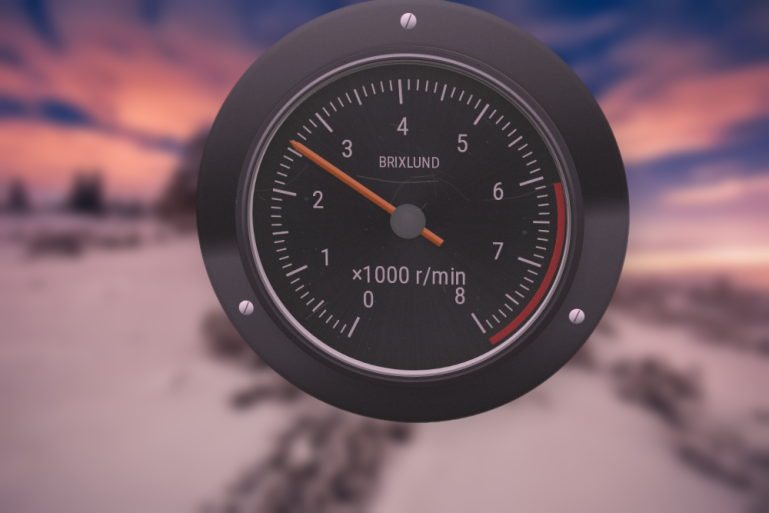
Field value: {"value": 2600, "unit": "rpm"}
